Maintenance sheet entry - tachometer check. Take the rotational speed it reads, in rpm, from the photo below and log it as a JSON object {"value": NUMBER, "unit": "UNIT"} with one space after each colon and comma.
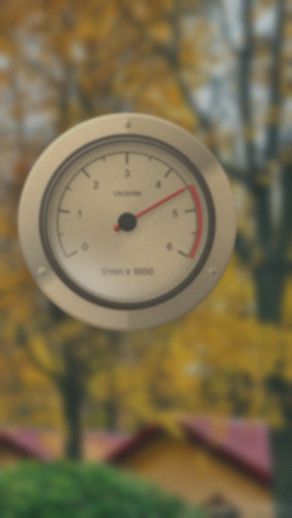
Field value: {"value": 4500, "unit": "rpm"}
